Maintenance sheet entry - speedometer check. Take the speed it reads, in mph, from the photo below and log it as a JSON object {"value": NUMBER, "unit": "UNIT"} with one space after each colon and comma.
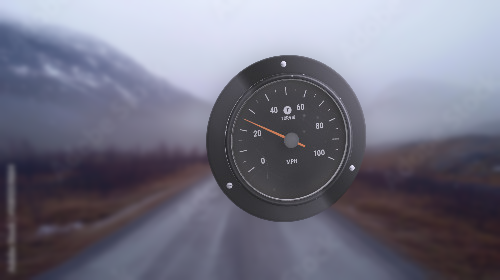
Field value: {"value": 25, "unit": "mph"}
